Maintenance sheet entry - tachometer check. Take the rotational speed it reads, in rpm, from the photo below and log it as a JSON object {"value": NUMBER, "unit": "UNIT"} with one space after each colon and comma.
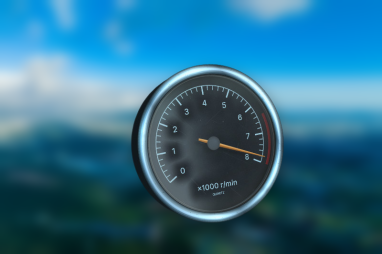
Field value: {"value": 7800, "unit": "rpm"}
